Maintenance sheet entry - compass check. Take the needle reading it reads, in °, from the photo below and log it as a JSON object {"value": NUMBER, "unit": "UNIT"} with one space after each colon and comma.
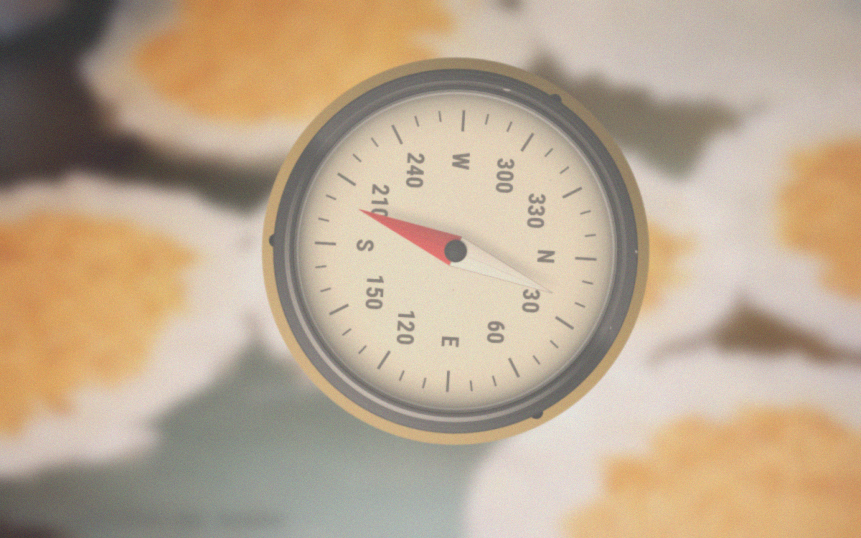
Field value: {"value": 200, "unit": "°"}
